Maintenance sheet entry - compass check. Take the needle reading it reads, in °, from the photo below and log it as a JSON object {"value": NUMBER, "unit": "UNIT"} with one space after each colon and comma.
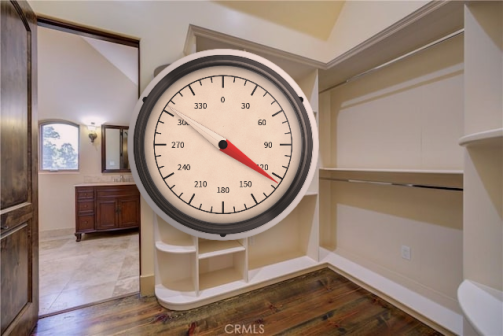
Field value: {"value": 125, "unit": "°"}
